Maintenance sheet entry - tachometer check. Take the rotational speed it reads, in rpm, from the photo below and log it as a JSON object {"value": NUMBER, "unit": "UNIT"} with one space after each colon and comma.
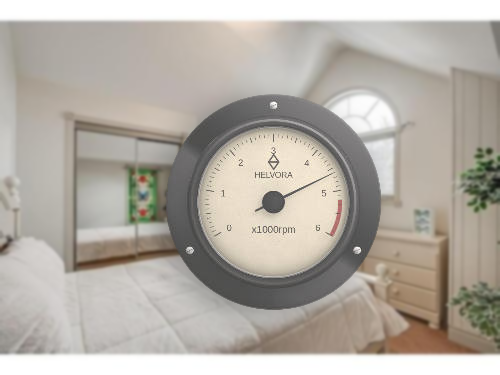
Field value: {"value": 4600, "unit": "rpm"}
